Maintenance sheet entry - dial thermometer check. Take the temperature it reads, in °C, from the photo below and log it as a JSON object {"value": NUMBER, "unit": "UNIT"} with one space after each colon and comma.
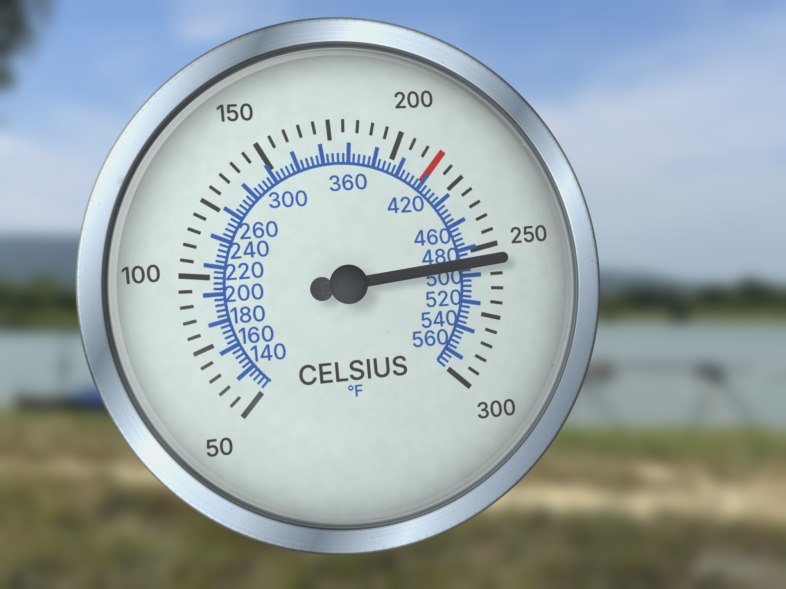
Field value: {"value": 255, "unit": "°C"}
